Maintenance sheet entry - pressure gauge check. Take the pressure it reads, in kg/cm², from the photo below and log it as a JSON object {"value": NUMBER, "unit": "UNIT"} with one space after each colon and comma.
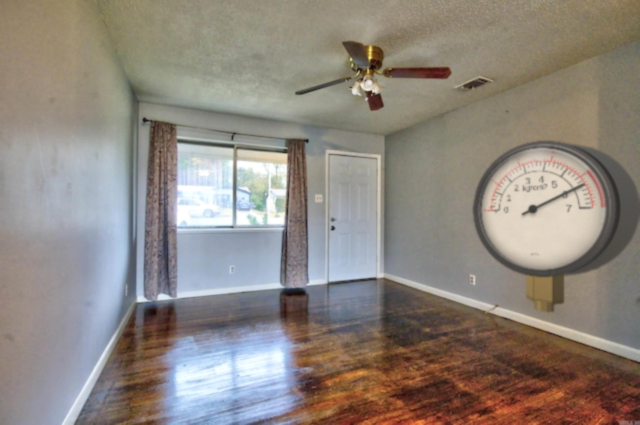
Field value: {"value": 6, "unit": "kg/cm²"}
